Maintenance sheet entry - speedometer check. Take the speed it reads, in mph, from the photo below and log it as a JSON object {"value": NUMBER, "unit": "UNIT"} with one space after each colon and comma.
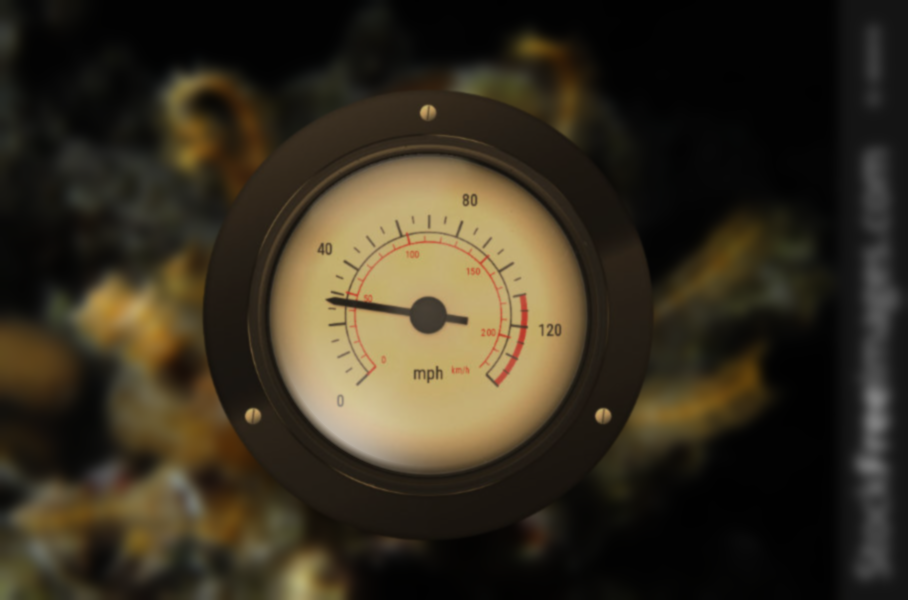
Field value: {"value": 27.5, "unit": "mph"}
